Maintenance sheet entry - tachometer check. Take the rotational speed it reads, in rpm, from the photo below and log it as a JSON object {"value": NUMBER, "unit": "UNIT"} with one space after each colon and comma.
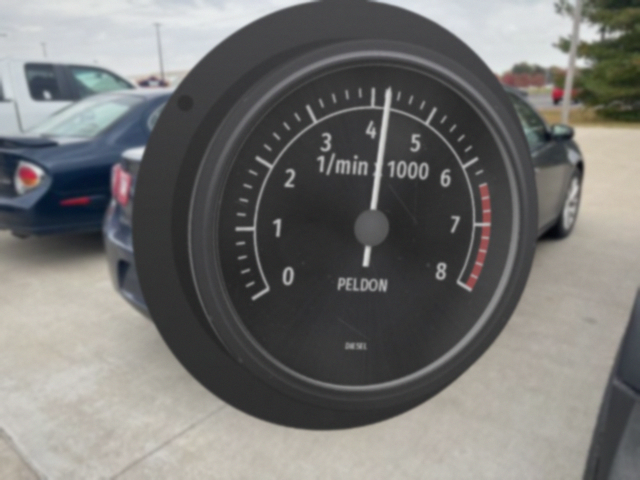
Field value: {"value": 4200, "unit": "rpm"}
